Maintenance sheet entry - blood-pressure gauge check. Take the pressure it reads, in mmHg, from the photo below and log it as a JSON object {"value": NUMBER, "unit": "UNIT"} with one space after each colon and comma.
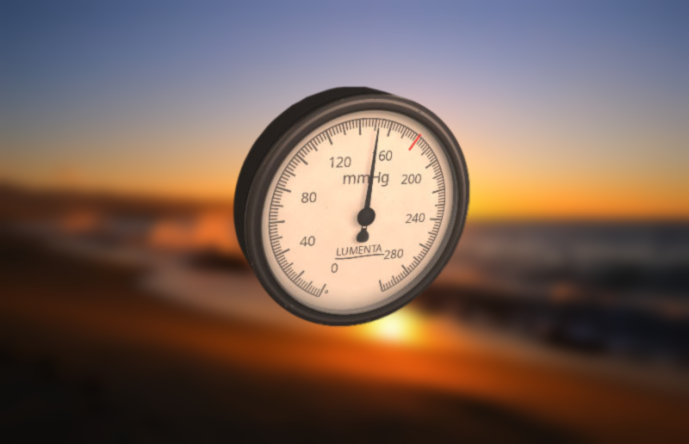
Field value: {"value": 150, "unit": "mmHg"}
